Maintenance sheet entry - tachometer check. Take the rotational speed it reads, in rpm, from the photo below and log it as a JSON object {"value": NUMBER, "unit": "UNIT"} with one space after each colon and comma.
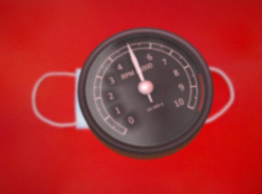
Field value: {"value": 5000, "unit": "rpm"}
